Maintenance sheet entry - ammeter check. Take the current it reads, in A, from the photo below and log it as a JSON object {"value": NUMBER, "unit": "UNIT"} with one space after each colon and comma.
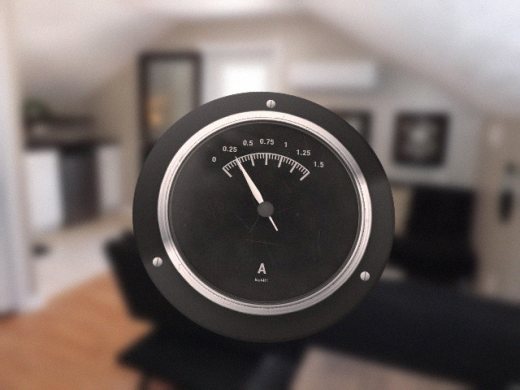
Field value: {"value": 0.25, "unit": "A"}
